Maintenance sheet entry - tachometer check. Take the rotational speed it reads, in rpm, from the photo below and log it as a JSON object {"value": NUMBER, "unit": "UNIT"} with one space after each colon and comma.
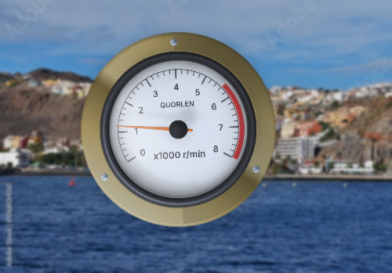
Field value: {"value": 1200, "unit": "rpm"}
